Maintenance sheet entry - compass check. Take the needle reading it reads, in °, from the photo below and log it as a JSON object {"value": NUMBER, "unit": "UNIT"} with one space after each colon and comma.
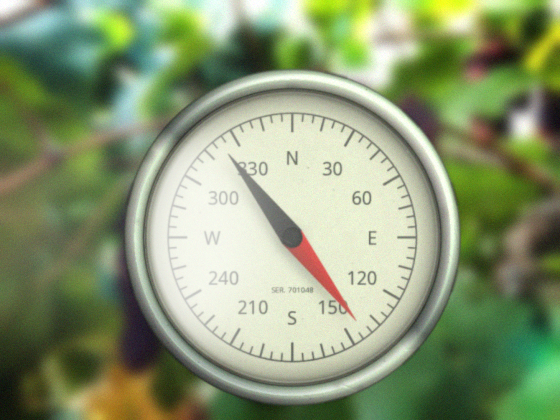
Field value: {"value": 142.5, "unit": "°"}
